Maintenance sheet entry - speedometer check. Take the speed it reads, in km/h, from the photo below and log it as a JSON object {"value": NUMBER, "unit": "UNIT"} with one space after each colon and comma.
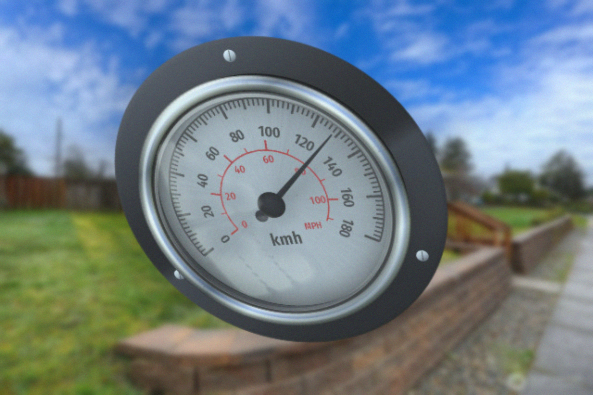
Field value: {"value": 128, "unit": "km/h"}
